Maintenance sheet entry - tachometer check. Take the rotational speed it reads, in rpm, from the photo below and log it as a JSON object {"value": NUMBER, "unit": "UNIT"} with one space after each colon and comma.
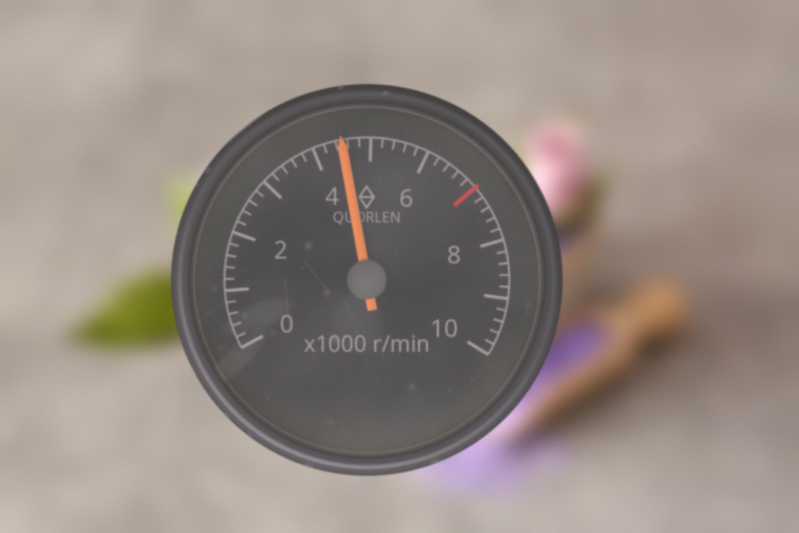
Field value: {"value": 4500, "unit": "rpm"}
